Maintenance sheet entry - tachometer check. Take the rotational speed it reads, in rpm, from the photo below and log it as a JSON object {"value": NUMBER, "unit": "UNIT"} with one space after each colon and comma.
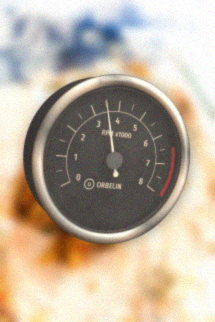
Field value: {"value": 3500, "unit": "rpm"}
